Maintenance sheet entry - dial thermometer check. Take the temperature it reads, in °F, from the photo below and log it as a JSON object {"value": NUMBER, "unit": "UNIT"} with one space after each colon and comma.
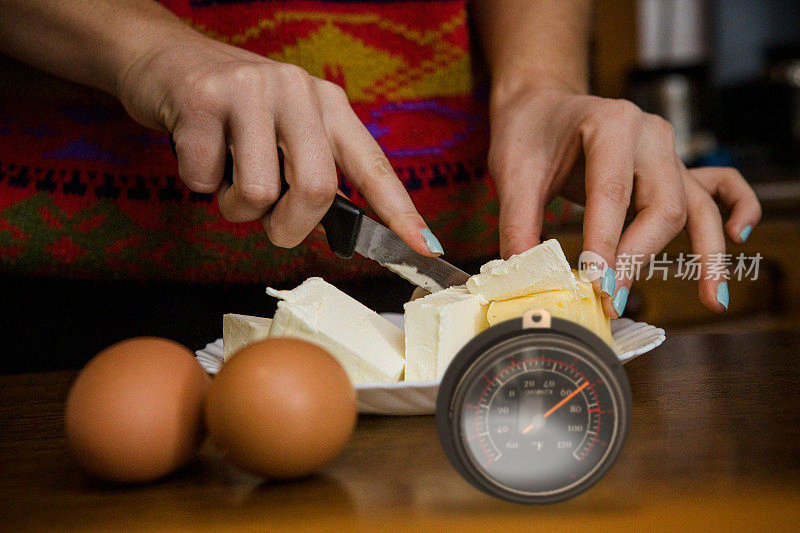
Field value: {"value": 64, "unit": "°F"}
